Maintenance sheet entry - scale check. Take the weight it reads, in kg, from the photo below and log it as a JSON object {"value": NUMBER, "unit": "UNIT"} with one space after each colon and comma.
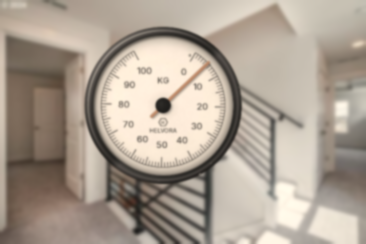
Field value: {"value": 5, "unit": "kg"}
